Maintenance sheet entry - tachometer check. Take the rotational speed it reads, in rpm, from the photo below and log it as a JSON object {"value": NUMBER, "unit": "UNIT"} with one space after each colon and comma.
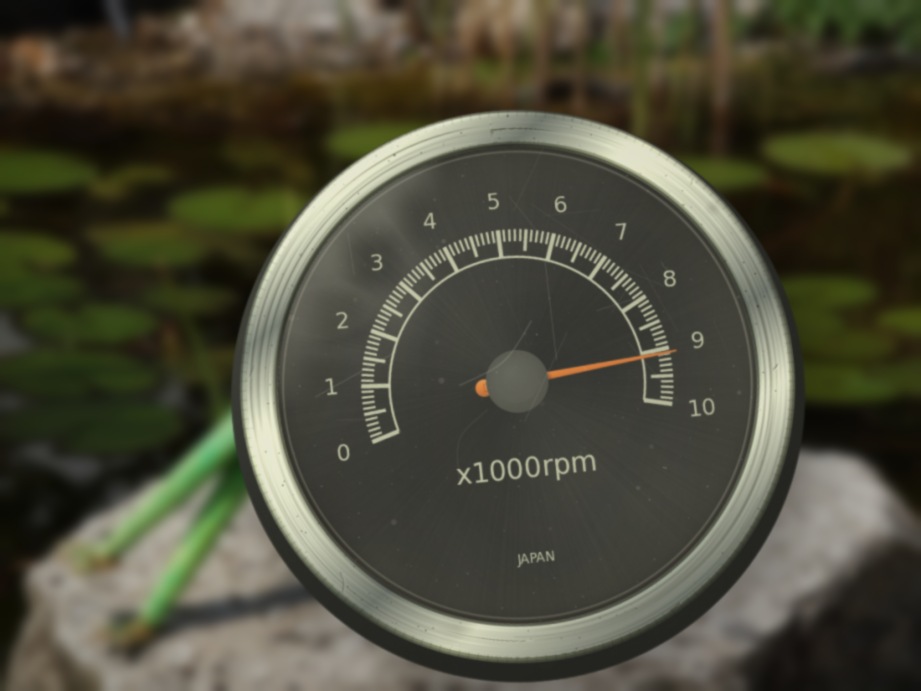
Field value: {"value": 9100, "unit": "rpm"}
